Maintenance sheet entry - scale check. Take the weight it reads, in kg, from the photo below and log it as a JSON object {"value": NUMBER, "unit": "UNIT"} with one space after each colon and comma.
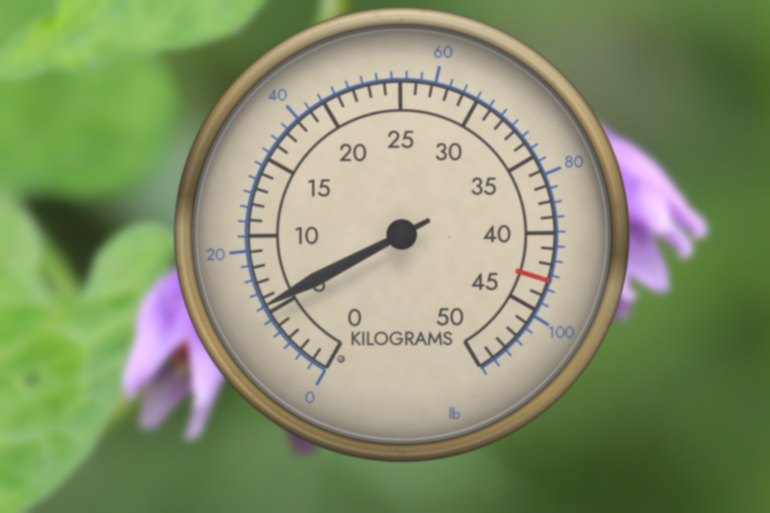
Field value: {"value": 5.5, "unit": "kg"}
